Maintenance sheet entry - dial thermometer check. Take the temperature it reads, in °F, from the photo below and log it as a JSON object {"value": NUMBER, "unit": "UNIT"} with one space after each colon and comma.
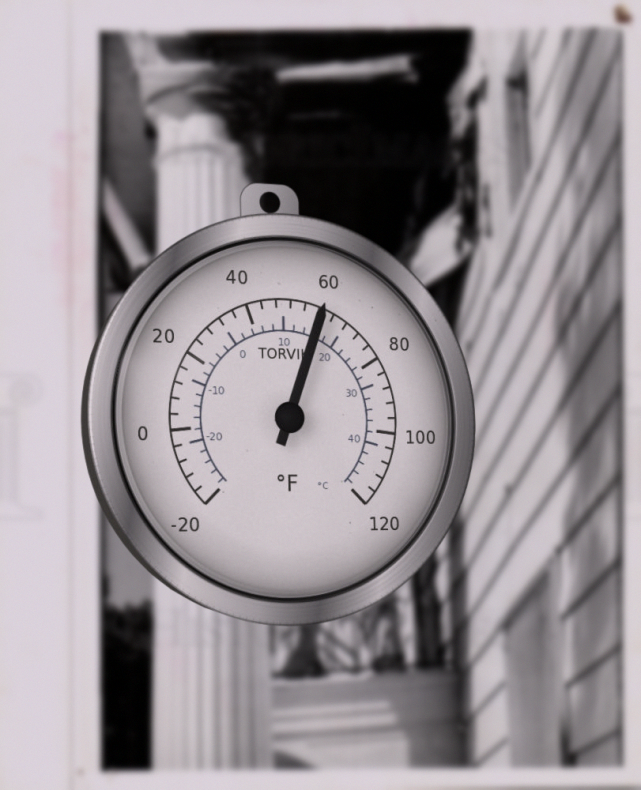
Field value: {"value": 60, "unit": "°F"}
